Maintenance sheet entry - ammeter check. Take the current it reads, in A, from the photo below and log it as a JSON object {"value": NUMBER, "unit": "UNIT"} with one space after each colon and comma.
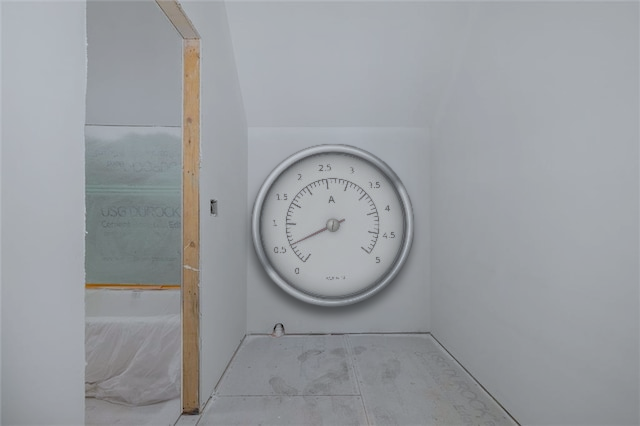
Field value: {"value": 0.5, "unit": "A"}
